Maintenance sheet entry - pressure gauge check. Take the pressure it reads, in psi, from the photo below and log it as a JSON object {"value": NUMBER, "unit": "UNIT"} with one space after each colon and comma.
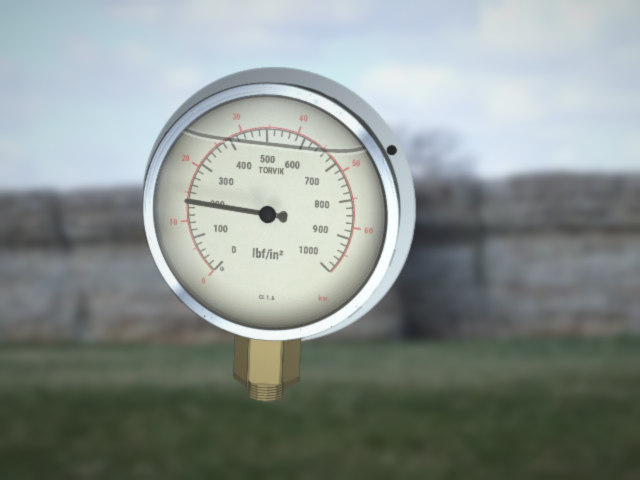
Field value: {"value": 200, "unit": "psi"}
